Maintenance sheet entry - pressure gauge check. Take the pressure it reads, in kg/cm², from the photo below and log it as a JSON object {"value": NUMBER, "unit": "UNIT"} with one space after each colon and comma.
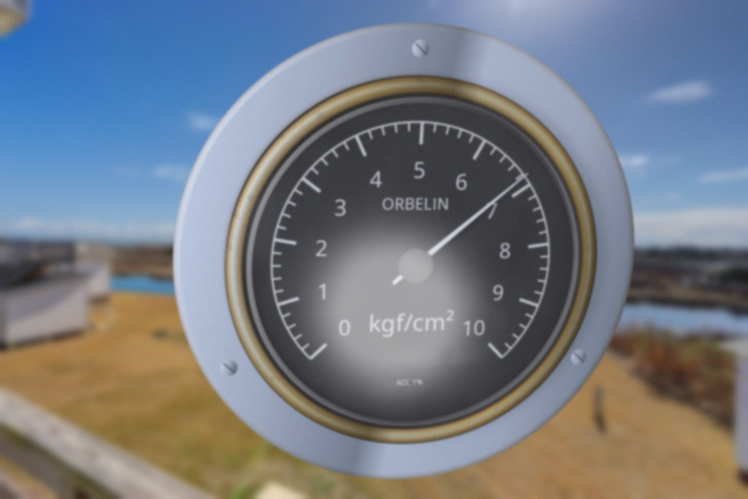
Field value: {"value": 6.8, "unit": "kg/cm²"}
